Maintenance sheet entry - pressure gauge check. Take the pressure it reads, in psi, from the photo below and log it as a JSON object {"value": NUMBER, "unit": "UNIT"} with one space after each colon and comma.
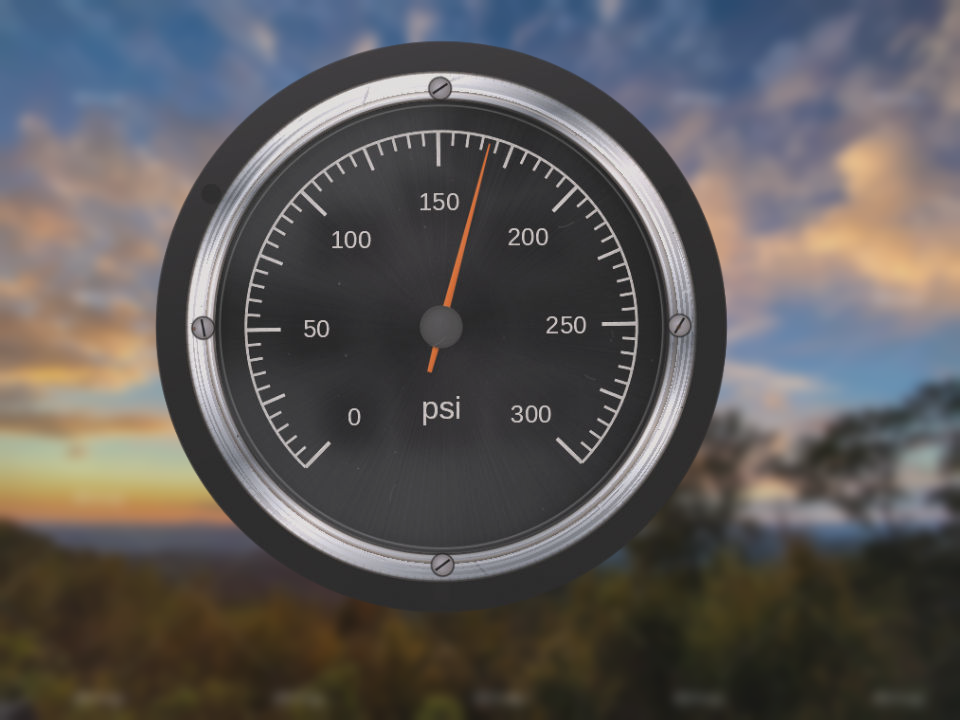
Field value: {"value": 167.5, "unit": "psi"}
